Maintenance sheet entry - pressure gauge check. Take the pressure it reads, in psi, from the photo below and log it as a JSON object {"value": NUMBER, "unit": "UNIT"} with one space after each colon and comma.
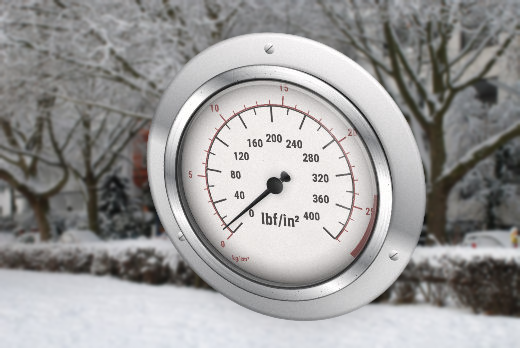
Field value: {"value": 10, "unit": "psi"}
